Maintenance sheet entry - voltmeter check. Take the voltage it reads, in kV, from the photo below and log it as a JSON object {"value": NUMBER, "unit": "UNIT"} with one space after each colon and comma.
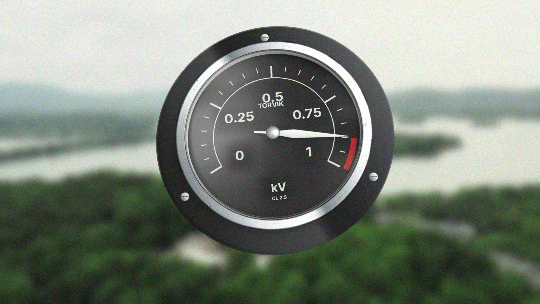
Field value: {"value": 0.9, "unit": "kV"}
